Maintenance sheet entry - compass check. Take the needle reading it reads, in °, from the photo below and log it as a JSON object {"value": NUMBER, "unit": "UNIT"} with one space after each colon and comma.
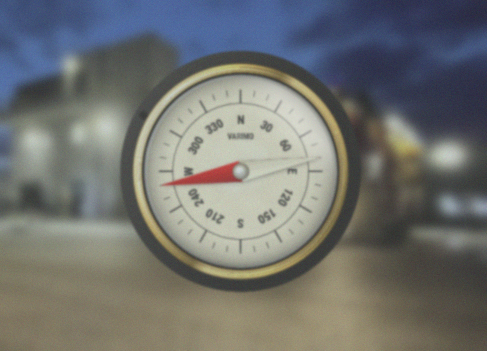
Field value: {"value": 260, "unit": "°"}
